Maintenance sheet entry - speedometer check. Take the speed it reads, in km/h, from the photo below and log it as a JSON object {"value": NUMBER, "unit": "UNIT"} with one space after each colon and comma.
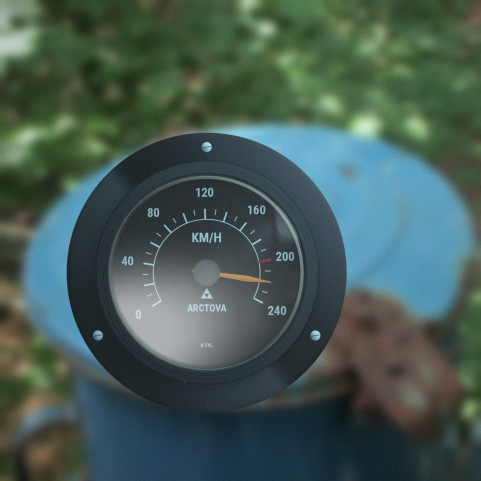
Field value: {"value": 220, "unit": "km/h"}
